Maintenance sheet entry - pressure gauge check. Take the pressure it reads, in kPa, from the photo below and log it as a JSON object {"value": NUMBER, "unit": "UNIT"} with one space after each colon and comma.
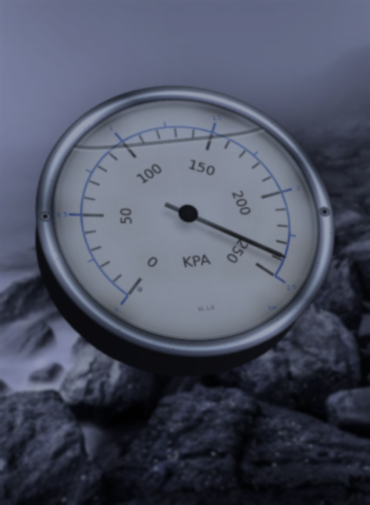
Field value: {"value": 240, "unit": "kPa"}
